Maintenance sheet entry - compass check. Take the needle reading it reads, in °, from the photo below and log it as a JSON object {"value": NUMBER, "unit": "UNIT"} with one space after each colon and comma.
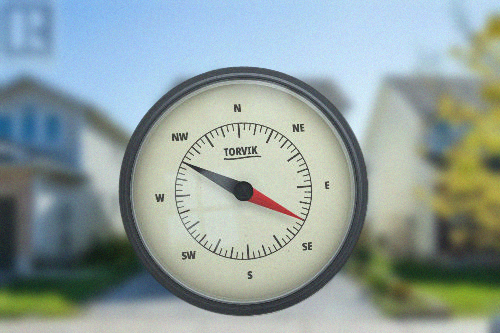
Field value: {"value": 120, "unit": "°"}
